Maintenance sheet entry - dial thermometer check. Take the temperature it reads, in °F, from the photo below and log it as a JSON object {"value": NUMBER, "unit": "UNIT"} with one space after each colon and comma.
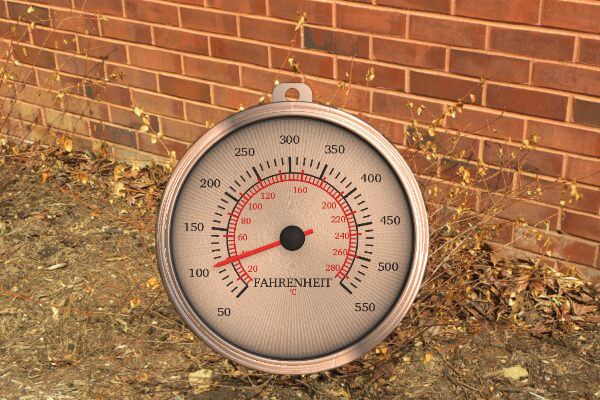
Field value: {"value": 100, "unit": "°F"}
